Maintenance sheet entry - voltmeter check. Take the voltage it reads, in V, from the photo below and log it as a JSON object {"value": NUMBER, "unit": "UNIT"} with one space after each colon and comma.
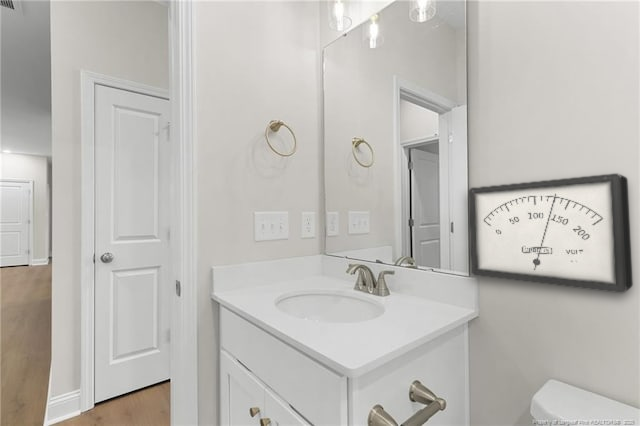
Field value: {"value": 130, "unit": "V"}
